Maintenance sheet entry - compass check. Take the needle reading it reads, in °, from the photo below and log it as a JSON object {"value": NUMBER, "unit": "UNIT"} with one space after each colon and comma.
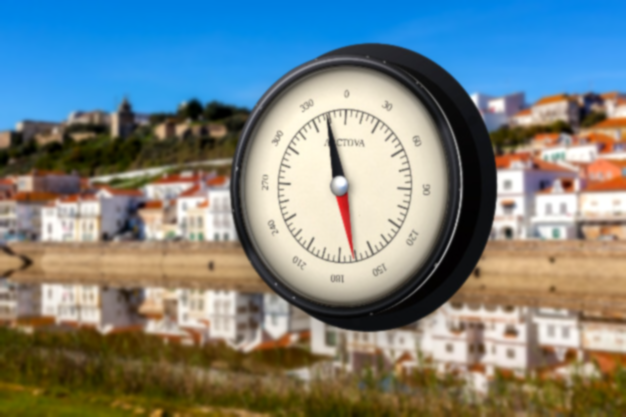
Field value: {"value": 165, "unit": "°"}
